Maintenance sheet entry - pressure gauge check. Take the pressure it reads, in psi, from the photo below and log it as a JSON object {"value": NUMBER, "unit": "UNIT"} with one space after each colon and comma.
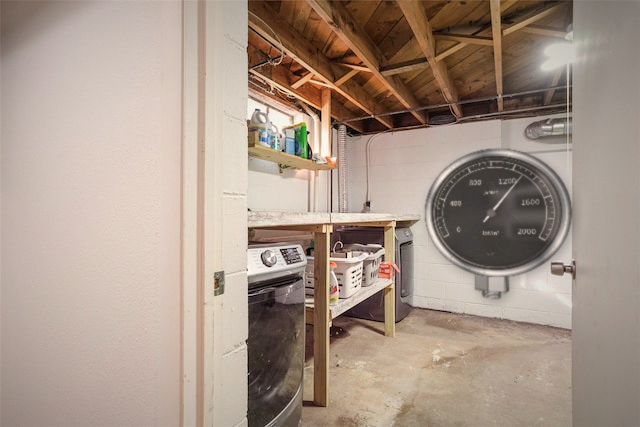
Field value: {"value": 1300, "unit": "psi"}
